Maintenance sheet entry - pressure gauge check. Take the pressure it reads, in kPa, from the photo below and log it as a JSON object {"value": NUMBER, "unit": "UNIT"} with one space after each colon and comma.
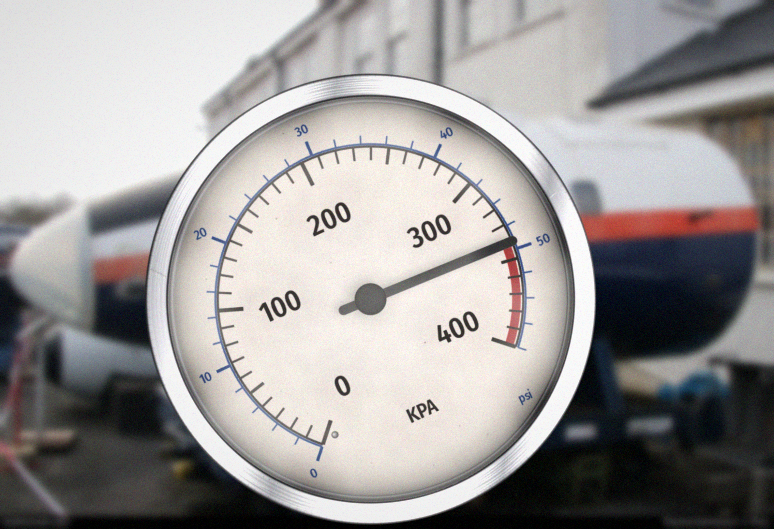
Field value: {"value": 340, "unit": "kPa"}
